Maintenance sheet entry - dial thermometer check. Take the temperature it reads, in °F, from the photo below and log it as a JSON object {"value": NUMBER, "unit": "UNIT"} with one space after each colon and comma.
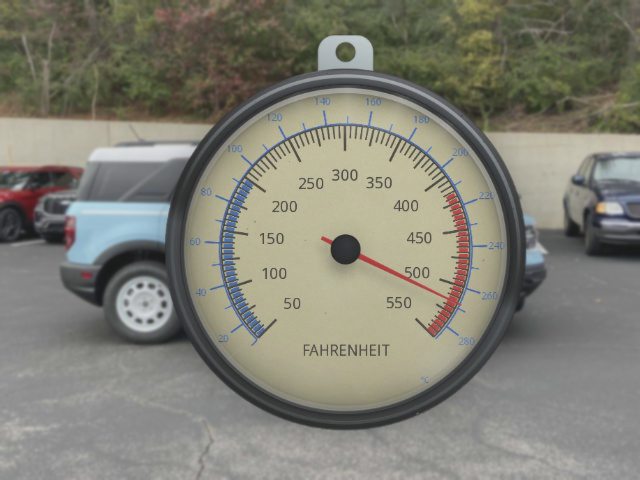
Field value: {"value": 515, "unit": "°F"}
